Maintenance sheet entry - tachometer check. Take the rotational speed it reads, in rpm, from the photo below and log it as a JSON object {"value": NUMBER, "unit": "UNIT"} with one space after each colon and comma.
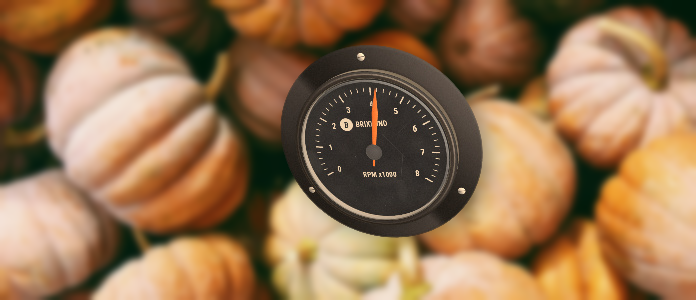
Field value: {"value": 4200, "unit": "rpm"}
